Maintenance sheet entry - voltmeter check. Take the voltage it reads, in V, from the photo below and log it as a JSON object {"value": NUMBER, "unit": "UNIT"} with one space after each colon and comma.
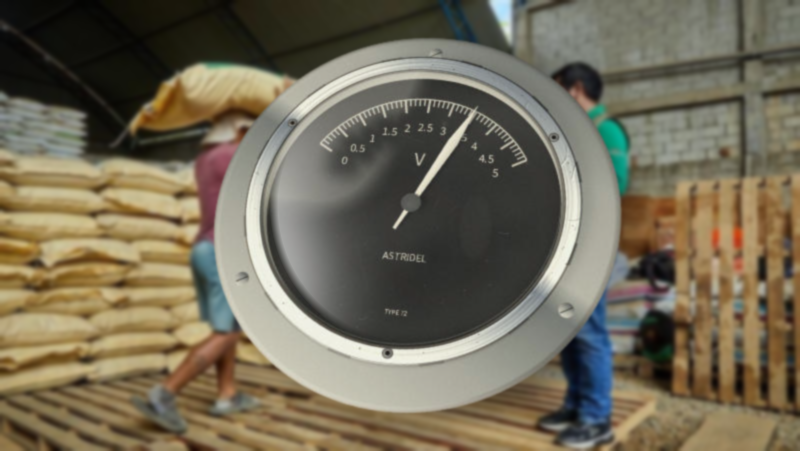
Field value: {"value": 3.5, "unit": "V"}
